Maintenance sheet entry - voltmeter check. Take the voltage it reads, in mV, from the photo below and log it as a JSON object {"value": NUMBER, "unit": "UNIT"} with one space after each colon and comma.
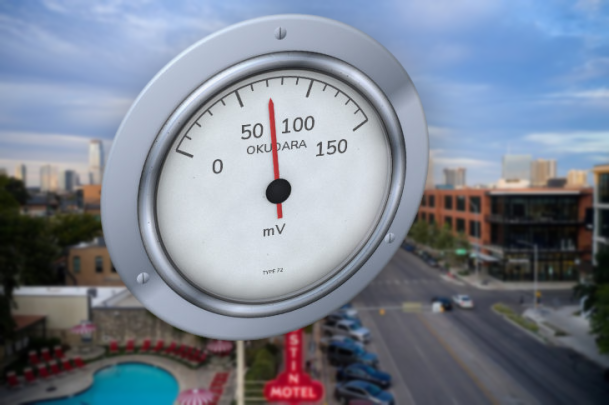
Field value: {"value": 70, "unit": "mV"}
